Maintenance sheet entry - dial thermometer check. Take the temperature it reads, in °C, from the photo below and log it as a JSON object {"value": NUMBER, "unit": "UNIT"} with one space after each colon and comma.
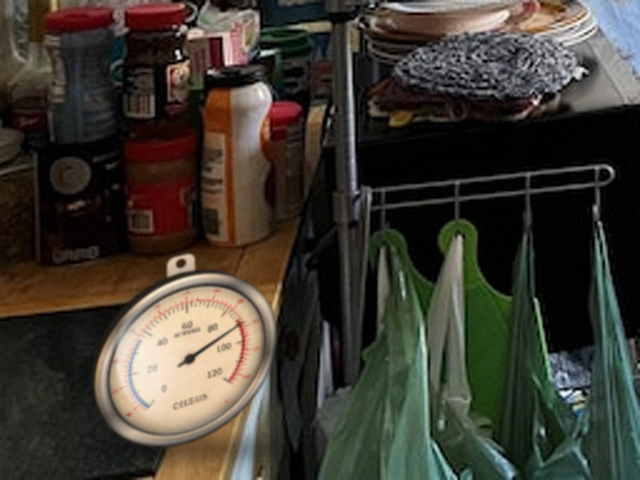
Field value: {"value": 90, "unit": "°C"}
